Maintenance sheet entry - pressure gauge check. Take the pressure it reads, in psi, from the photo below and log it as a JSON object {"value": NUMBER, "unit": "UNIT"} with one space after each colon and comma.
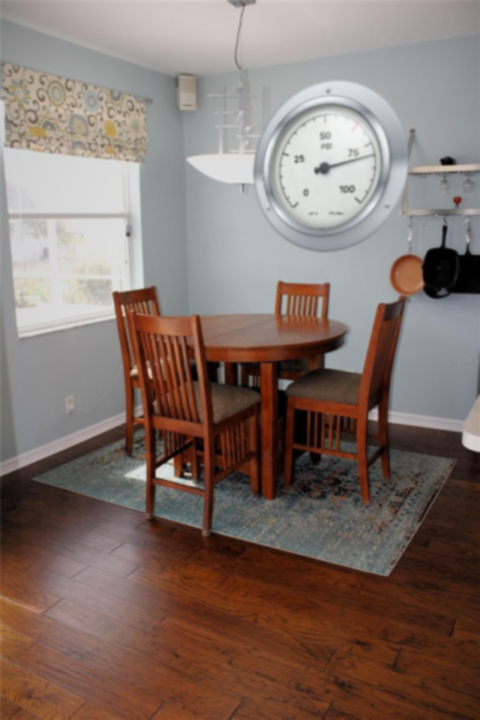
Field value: {"value": 80, "unit": "psi"}
